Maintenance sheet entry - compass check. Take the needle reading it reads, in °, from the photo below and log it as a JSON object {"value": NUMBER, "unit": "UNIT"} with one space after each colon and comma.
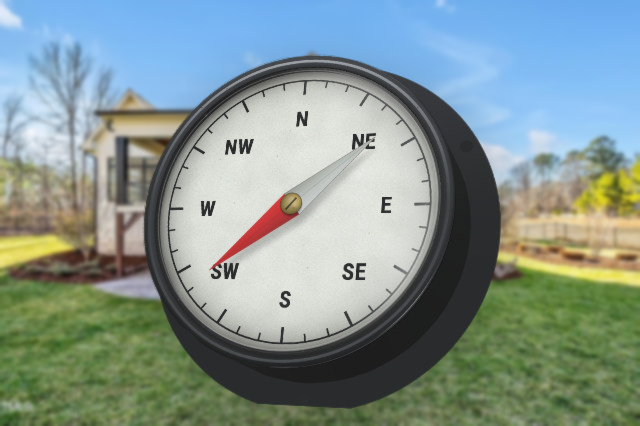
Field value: {"value": 230, "unit": "°"}
